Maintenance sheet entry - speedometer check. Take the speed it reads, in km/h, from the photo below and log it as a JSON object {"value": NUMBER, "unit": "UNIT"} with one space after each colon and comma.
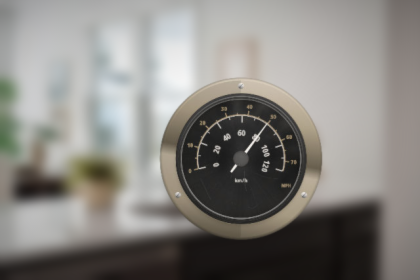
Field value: {"value": 80, "unit": "km/h"}
